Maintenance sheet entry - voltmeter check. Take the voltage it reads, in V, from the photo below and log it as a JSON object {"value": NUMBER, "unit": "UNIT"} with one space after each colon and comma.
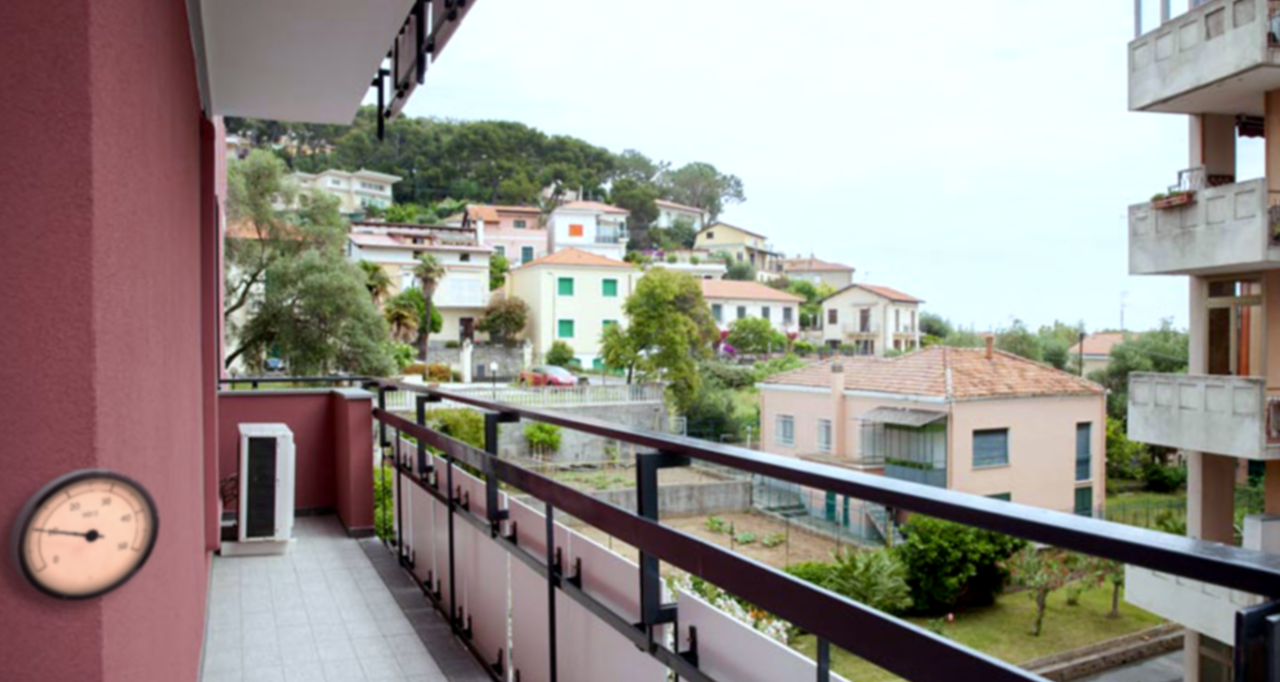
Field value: {"value": 10, "unit": "V"}
